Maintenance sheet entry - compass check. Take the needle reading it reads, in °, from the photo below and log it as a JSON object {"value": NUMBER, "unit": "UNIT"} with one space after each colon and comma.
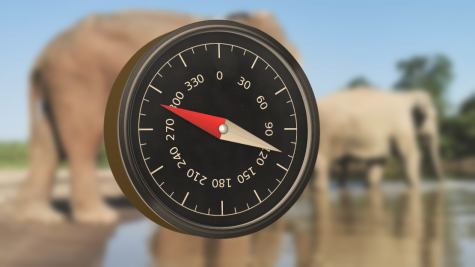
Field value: {"value": 290, "unit": "°"}
